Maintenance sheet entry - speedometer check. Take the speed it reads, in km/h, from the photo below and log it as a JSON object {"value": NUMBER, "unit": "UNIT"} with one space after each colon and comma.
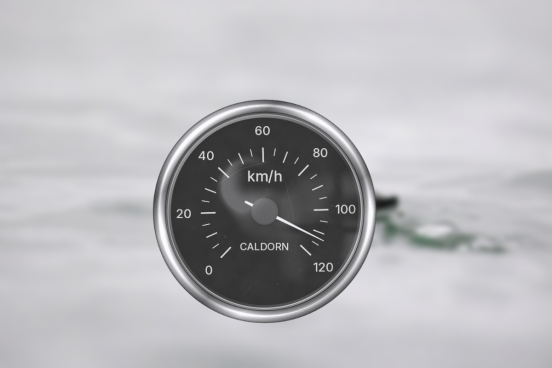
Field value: {"value": 112.5, "unit": "km/h"}
